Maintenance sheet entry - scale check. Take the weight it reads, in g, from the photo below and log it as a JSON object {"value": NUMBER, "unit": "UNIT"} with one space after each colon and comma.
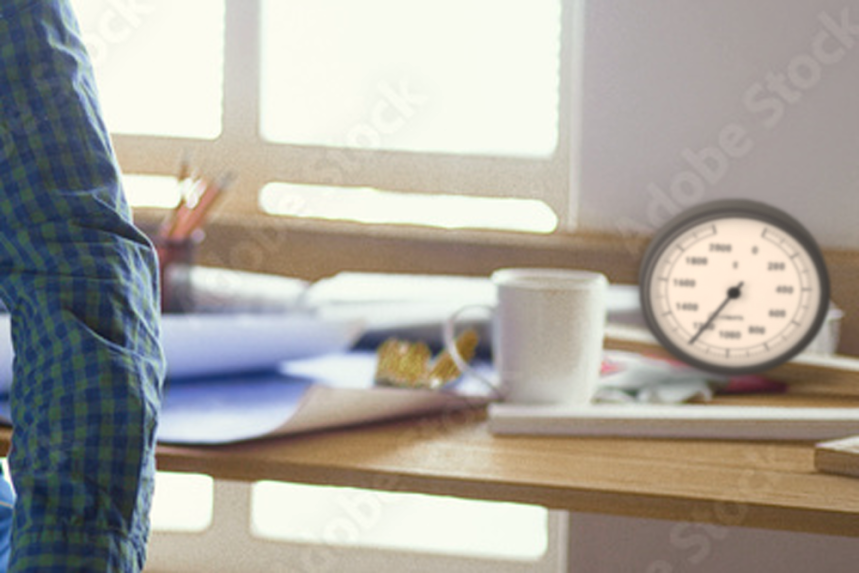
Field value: {"value": 1200, "unit": "g"}
